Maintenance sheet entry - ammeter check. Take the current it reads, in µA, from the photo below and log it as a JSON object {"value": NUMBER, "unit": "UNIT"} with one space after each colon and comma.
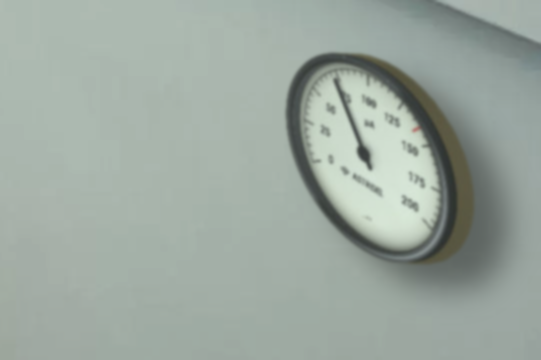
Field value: {"value": 75, "unit": "µA"}
